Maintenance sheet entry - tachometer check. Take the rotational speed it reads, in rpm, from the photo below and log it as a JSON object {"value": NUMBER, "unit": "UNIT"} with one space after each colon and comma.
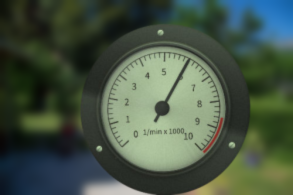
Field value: {"value": 6000, "unit": "rpm"}
